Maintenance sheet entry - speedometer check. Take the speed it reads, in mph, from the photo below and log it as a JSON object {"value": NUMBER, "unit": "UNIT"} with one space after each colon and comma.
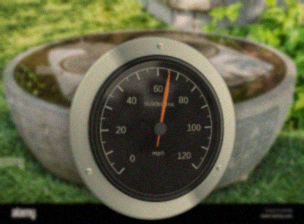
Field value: {"value": 65, "unit": "mph"}
